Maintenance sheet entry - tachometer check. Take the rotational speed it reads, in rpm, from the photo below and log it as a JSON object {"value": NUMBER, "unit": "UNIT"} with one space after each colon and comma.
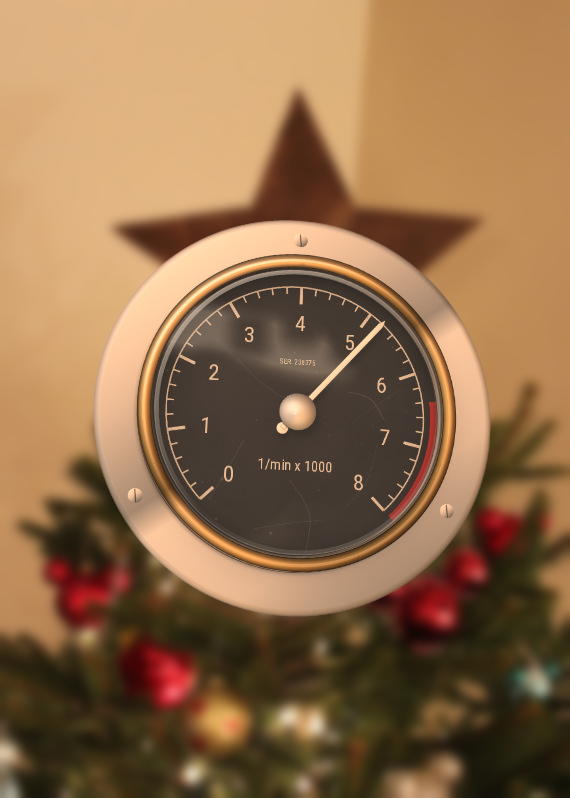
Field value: {"value": 5200, "unit": "rpm"}
